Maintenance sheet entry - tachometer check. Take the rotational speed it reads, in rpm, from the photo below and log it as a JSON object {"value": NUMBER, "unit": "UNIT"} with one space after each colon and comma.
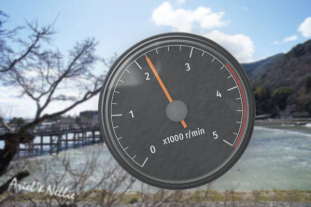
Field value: {"value": 2200, "unit": "rpm"}
